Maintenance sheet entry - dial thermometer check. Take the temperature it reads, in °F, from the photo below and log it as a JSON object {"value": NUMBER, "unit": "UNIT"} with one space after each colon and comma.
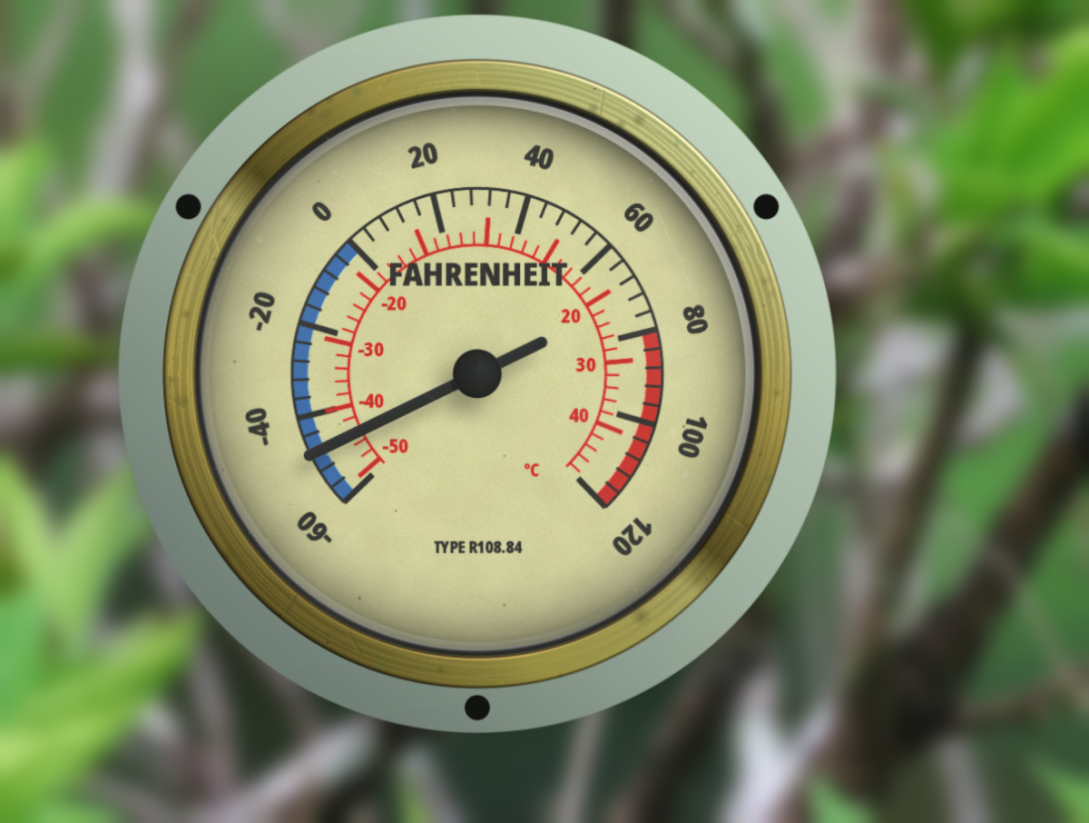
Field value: {"value": -48, "unit": "°F"}
